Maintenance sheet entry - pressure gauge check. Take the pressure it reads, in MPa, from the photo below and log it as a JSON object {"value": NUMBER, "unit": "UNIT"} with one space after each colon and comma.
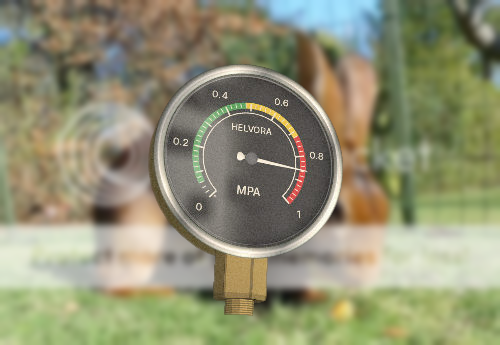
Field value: {"value": 0.86, "unit": "MPa"}
